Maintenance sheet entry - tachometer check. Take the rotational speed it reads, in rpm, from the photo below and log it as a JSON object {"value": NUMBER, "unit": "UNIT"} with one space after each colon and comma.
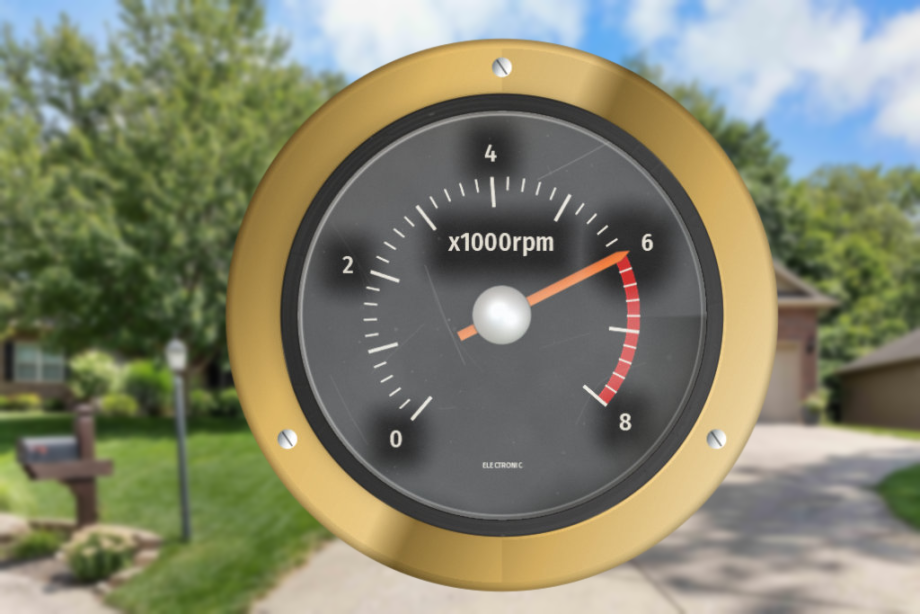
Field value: {"value": 6000, "unit": "rpm"}
